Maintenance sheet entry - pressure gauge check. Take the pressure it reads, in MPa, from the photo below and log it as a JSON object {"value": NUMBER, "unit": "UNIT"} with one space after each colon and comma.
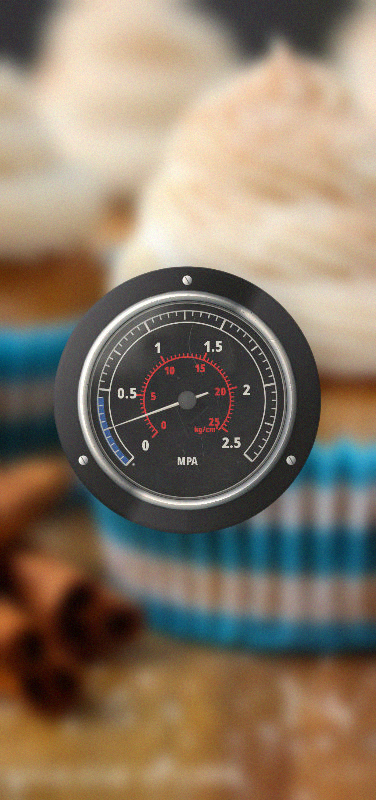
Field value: {"value": 0.25, "unit": "MPa"}
